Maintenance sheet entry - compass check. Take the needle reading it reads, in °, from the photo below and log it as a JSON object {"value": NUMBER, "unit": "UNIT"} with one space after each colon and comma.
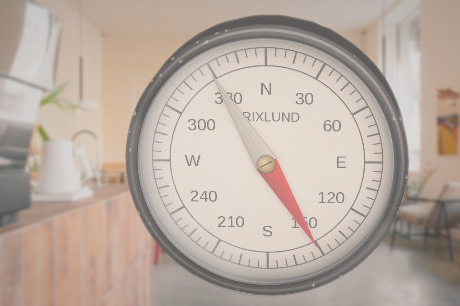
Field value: {"value": 150, "unit": "°"}
